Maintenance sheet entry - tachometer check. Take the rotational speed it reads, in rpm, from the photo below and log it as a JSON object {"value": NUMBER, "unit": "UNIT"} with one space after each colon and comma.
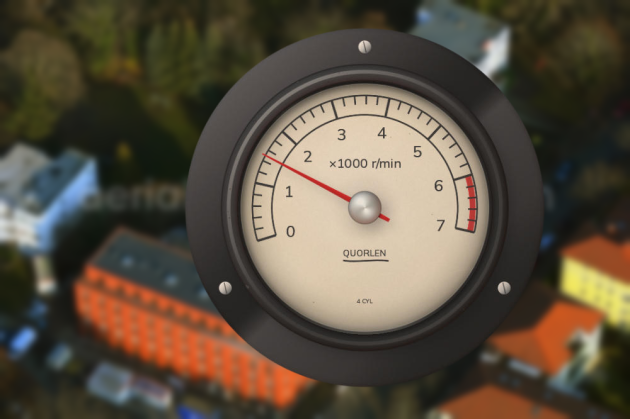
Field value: {"value": 1500, "unit": "rpm"}
